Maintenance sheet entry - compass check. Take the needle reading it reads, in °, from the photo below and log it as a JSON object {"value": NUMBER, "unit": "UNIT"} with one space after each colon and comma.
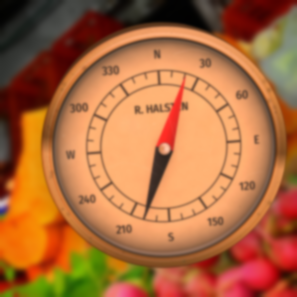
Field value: {"value": 20, "unit": "°"}
